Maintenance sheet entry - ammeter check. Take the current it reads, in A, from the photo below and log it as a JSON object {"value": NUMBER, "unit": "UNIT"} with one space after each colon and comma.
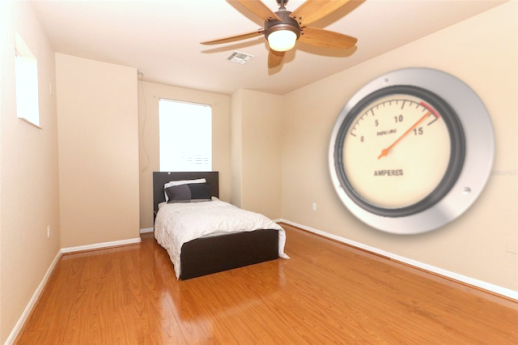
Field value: {"value": 14, "unit": "A"}
